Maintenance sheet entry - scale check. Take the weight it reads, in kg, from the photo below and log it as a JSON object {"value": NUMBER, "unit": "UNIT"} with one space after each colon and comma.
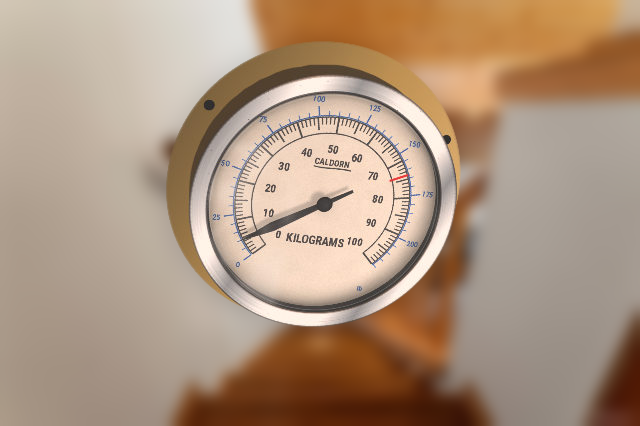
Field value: {"value": 5, "unit": "kg"}
